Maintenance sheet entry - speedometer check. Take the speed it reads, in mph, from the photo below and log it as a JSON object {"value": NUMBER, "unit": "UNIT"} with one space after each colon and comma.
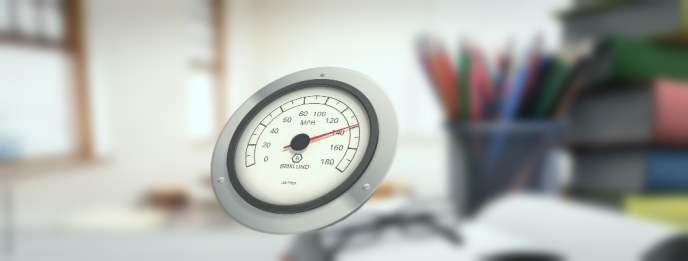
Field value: {"value": 140, "unit": "mph"}
